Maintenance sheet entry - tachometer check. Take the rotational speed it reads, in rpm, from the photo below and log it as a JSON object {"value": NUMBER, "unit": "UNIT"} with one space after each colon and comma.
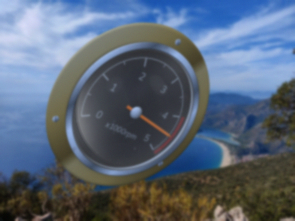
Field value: {"value": 4500, "unit": "rpm"}
